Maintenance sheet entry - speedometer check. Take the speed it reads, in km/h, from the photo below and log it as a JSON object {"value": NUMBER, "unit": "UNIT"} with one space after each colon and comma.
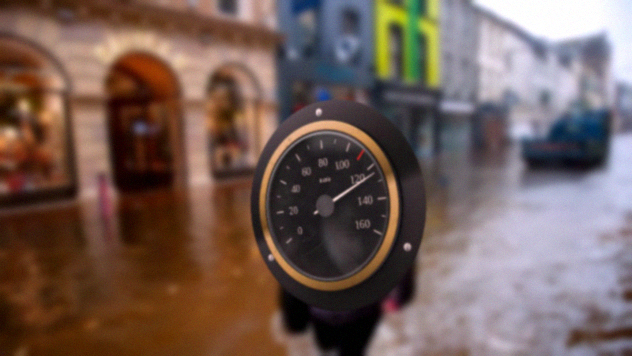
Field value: {"value": 125, "unit": "km/h"}
